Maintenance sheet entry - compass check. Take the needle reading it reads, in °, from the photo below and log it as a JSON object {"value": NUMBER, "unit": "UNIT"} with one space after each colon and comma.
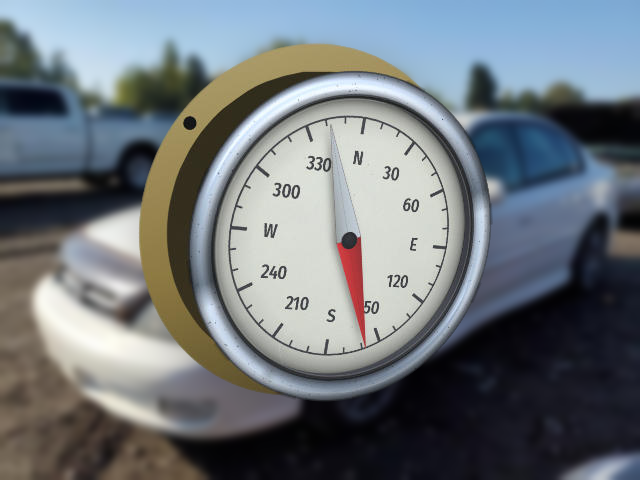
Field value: {"value": 160, "unit": "°"}
